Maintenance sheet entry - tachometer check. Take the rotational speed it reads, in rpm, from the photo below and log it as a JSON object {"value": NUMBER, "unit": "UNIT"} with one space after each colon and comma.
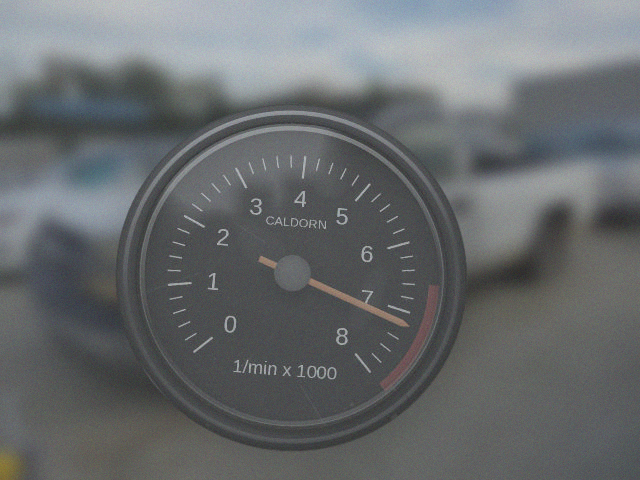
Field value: {"value": 7200, "unit": "rpm"}
